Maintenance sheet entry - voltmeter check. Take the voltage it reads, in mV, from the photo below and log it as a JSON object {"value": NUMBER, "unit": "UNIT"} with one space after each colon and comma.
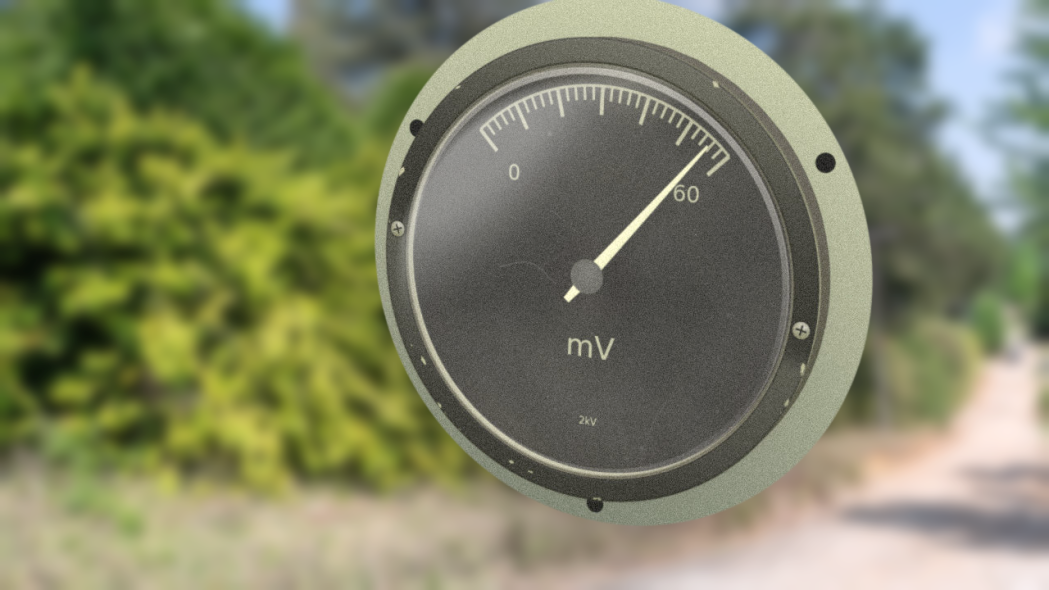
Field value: {"value": 56, "unit": "mV"}
